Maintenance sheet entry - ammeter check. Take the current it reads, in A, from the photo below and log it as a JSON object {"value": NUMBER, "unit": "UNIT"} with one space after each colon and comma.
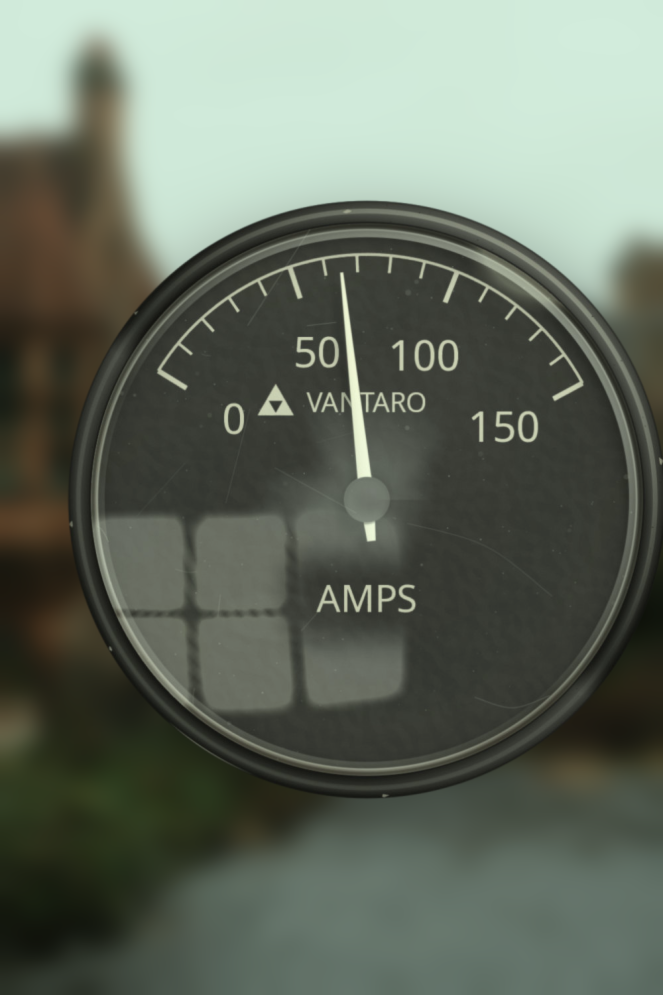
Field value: {"value": 65, "unit": "A"}
